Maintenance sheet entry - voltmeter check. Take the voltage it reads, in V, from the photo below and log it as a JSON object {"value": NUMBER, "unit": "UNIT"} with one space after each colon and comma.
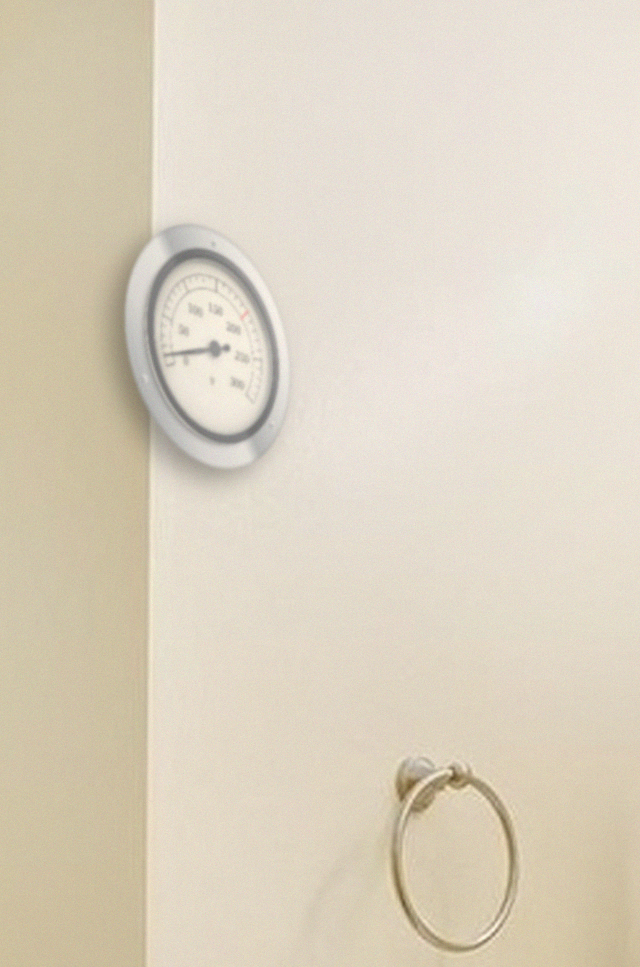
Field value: {"value": 10, "unit": "V"}
